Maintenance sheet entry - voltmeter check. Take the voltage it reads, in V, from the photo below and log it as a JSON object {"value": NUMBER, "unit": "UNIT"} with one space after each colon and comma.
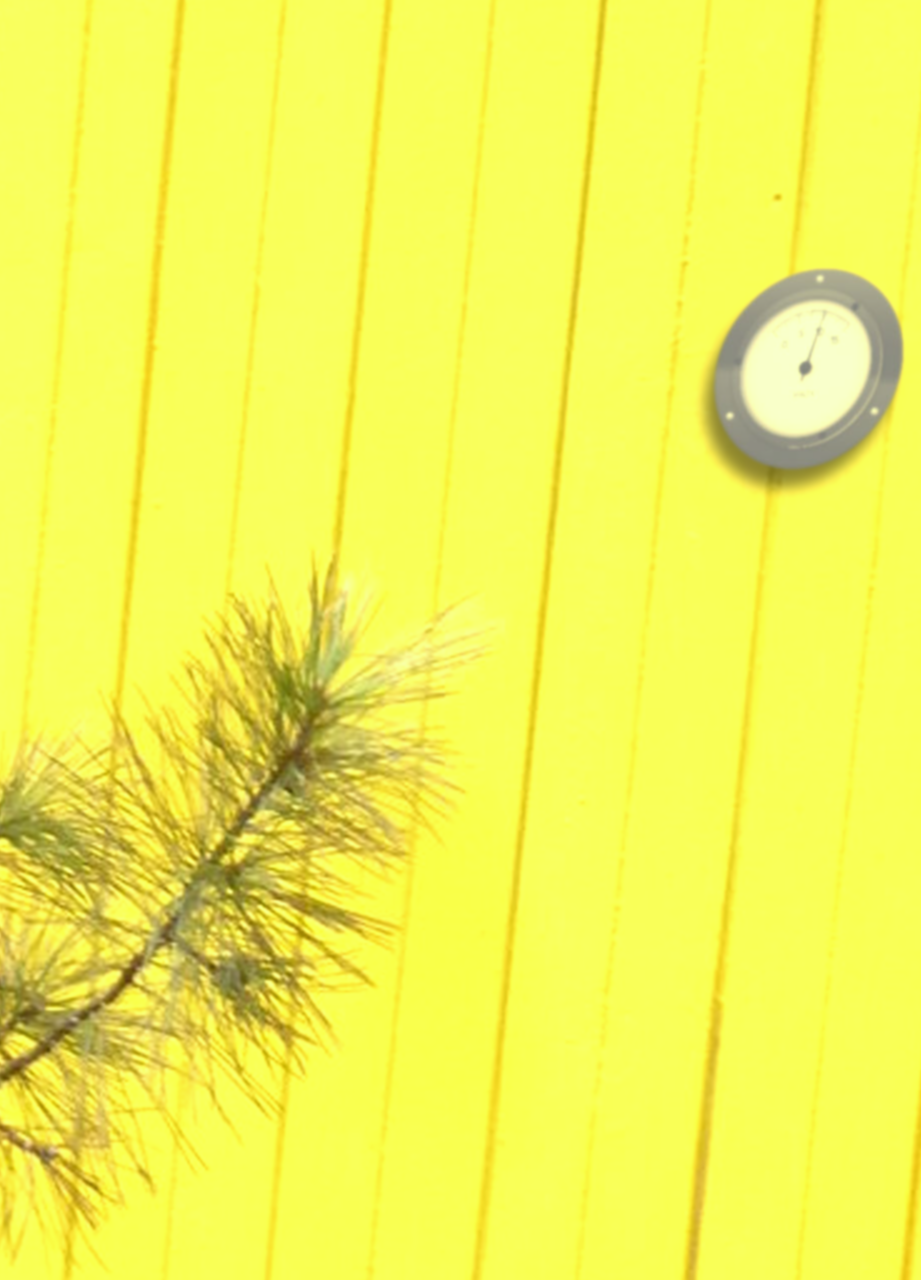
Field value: {"value": 10, "unit": "V"}
